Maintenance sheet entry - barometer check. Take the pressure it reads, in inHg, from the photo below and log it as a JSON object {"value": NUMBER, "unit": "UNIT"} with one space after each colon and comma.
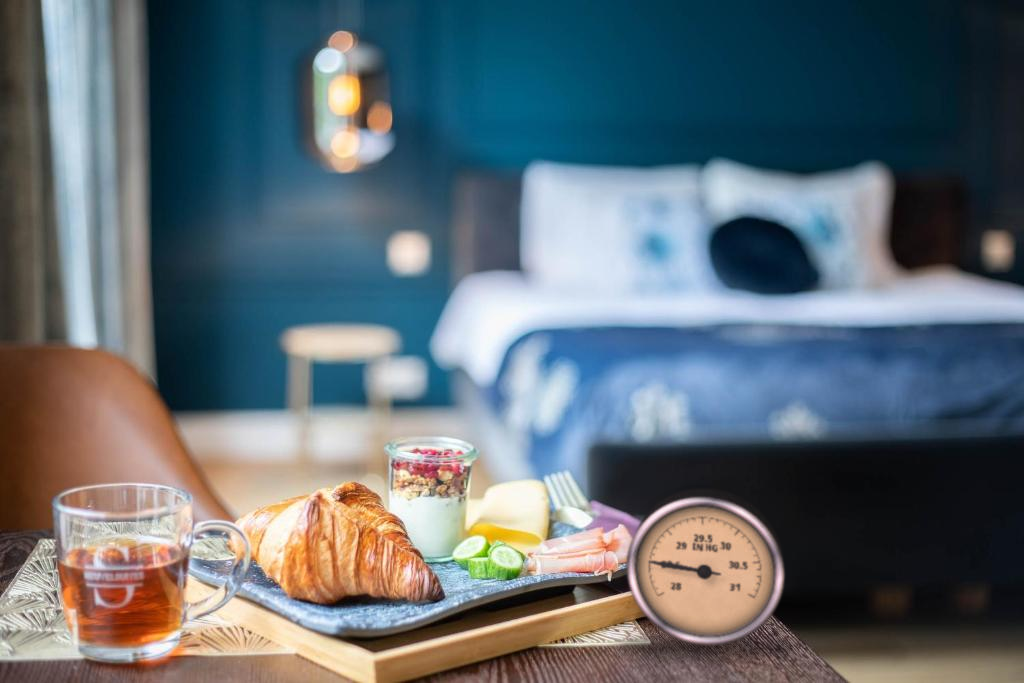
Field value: {"value": 28.5, "unit": "inHg"}
